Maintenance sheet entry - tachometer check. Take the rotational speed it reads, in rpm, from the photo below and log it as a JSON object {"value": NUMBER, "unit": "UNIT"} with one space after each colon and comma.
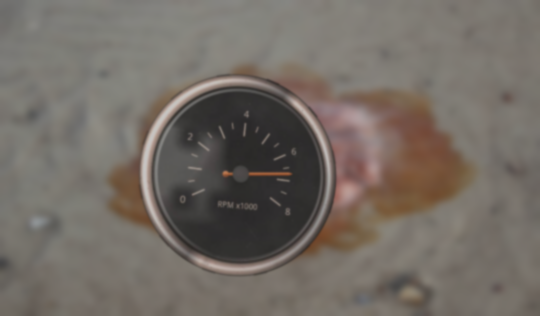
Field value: {"value": 6750, "unit": "rpm"}
